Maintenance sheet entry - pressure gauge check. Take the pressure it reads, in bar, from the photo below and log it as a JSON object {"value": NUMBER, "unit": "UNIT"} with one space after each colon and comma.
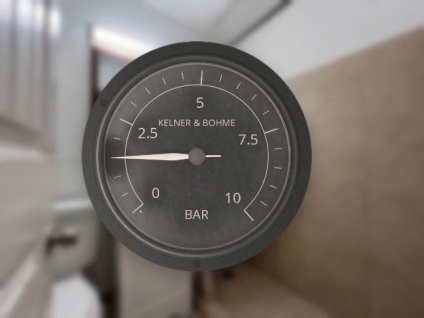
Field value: {"value": 1.5, "unit": "bar"}
